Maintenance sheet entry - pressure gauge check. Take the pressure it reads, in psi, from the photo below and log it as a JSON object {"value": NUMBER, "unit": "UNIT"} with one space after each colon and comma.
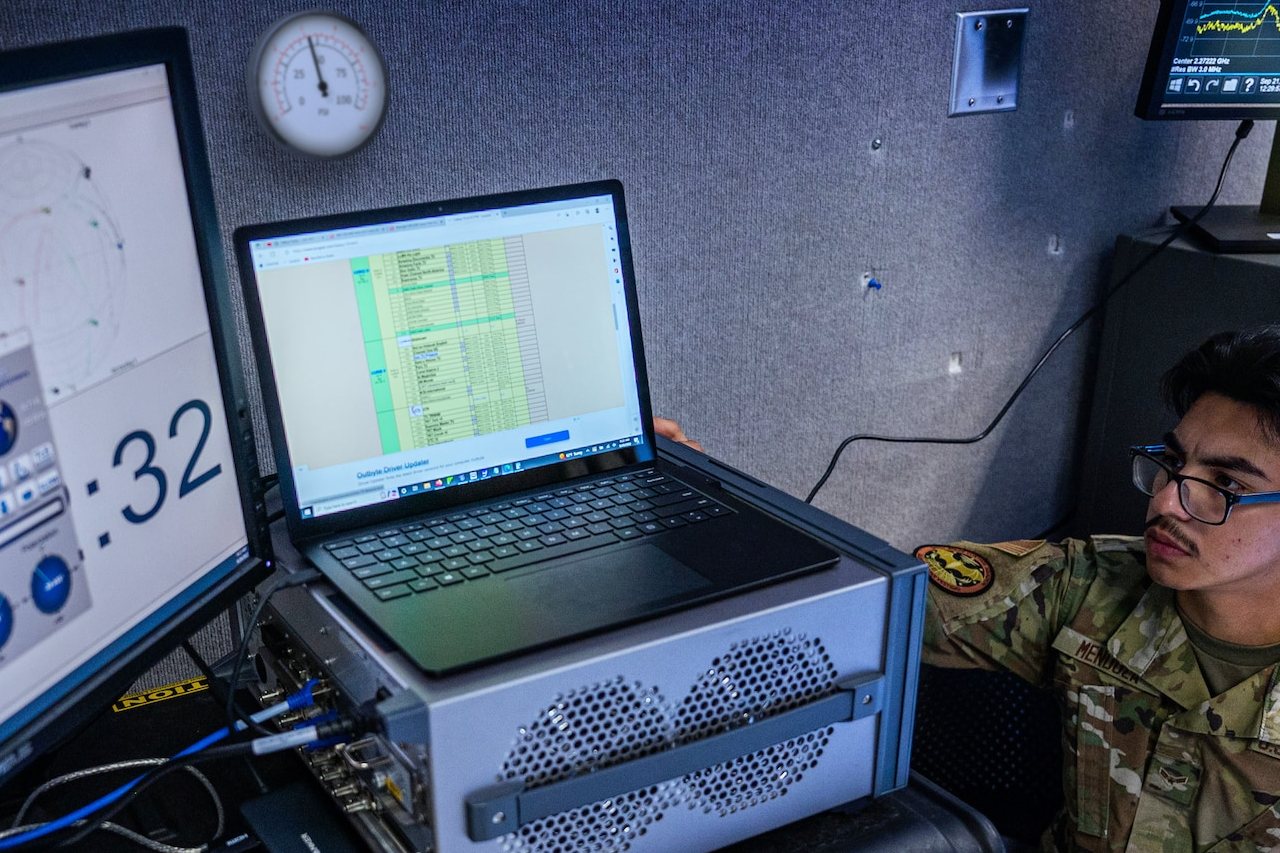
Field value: {"value": 45, "unit": "psi"}
